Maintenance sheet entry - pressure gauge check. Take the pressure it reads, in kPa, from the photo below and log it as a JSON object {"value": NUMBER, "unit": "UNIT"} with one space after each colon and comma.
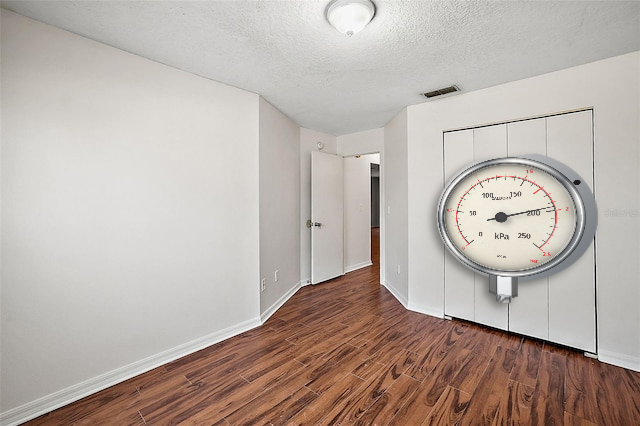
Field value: {"value": 195, "unit": "kPa"}
